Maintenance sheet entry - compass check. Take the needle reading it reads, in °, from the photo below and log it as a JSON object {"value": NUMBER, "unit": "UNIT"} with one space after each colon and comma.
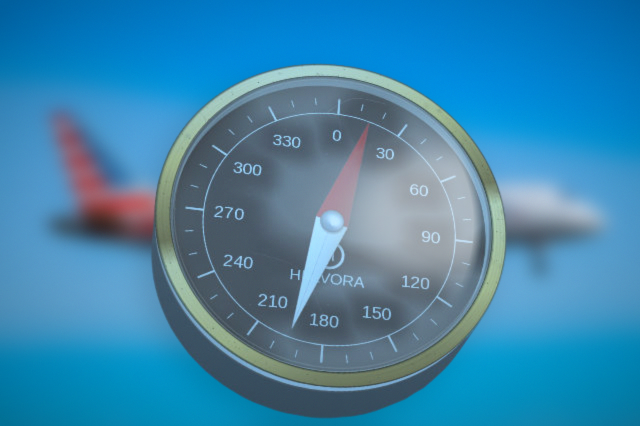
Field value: {"value": 15, "unit": "°"}
